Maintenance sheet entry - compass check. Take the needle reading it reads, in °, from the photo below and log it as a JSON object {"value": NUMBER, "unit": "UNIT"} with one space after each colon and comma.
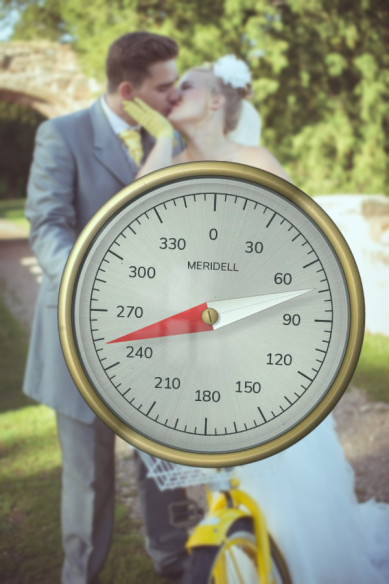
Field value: {"value": 252.5, "unit": "°"}
